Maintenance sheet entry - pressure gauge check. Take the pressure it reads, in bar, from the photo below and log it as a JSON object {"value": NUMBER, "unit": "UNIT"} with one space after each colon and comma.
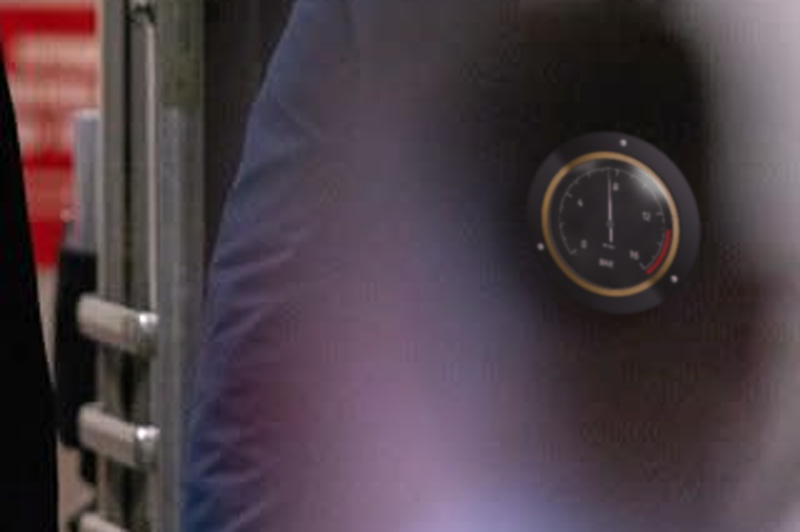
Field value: {"value": 7.5, "unit": "bar"}
